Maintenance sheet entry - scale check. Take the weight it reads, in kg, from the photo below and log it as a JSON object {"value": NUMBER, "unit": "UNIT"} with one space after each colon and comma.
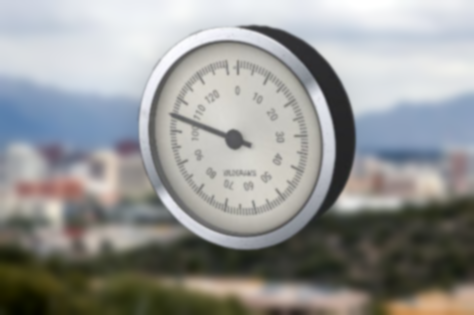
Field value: {"value": 105, "unit": "kg"}
